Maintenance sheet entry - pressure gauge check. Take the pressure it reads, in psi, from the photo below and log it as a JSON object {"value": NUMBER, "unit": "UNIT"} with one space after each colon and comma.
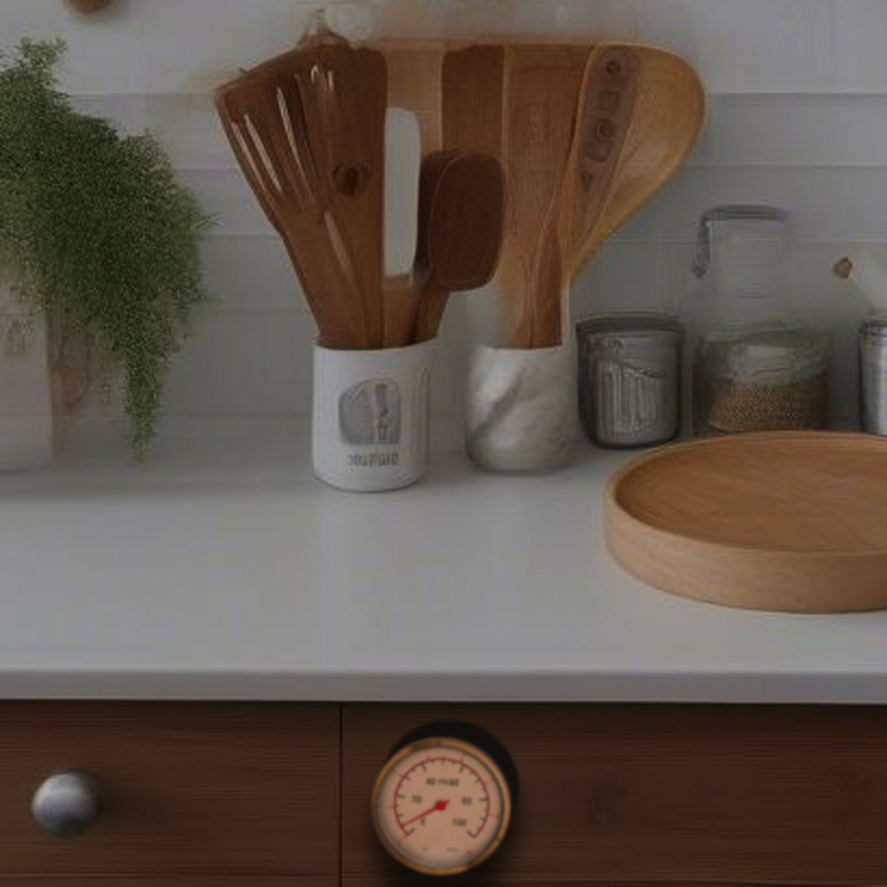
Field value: {"value": 5, "unit": "psi"}
